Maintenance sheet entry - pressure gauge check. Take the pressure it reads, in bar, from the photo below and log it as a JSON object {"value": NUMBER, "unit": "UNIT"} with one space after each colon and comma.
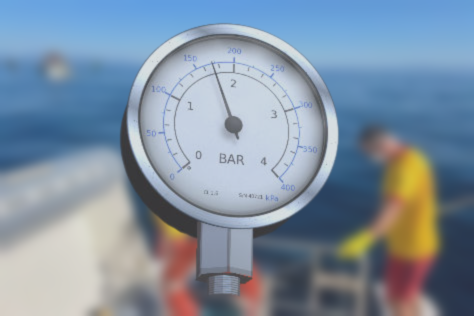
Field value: {"value": 1.7, "unit": "bar"}
